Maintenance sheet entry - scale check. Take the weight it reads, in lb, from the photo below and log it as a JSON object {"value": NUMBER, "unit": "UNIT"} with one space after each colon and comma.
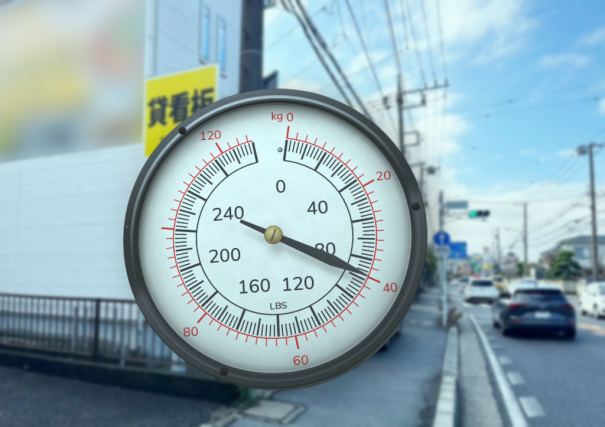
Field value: {"value": 88, "unit": "lb"}
